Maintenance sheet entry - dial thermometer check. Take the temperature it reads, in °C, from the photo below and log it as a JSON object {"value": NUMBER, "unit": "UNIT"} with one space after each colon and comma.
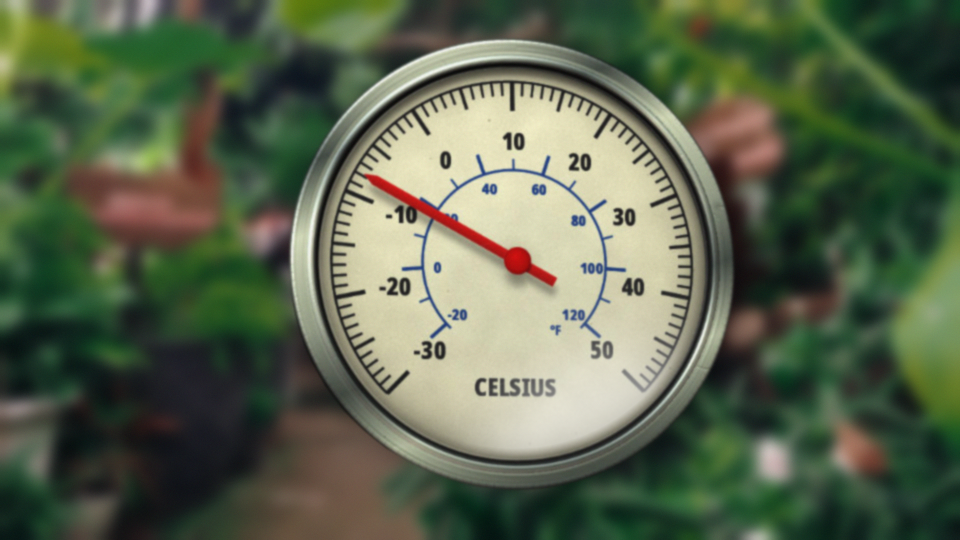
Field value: {"value": -8, "unit": "°C"}
